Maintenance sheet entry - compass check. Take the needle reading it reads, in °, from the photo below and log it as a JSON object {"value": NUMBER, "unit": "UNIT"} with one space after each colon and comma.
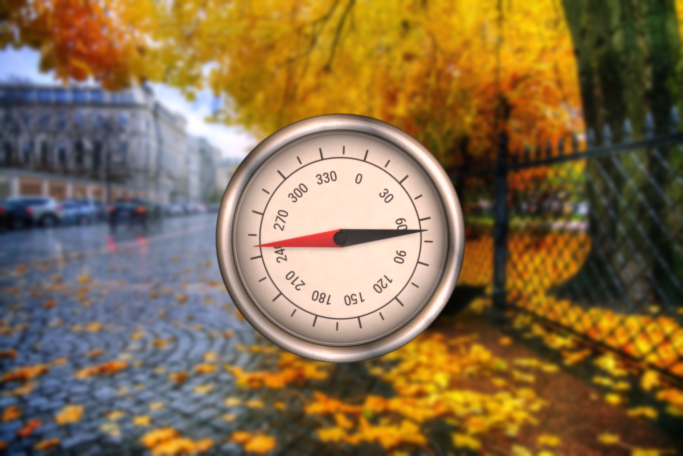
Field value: {"value": 247.5, "unit": "°"}
